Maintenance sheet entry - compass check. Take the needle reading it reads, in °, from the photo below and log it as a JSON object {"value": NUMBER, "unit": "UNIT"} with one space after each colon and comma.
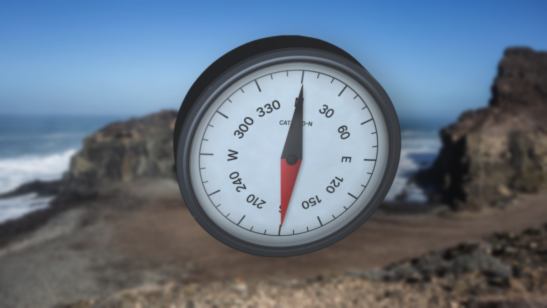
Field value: {"value": 180, "unit": "°"}
